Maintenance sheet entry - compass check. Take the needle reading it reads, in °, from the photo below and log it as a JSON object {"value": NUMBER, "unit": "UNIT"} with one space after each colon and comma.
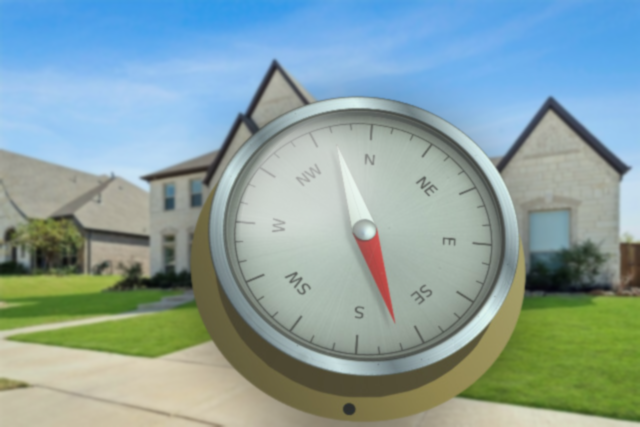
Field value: {"value": 160, "unit": "°"}
